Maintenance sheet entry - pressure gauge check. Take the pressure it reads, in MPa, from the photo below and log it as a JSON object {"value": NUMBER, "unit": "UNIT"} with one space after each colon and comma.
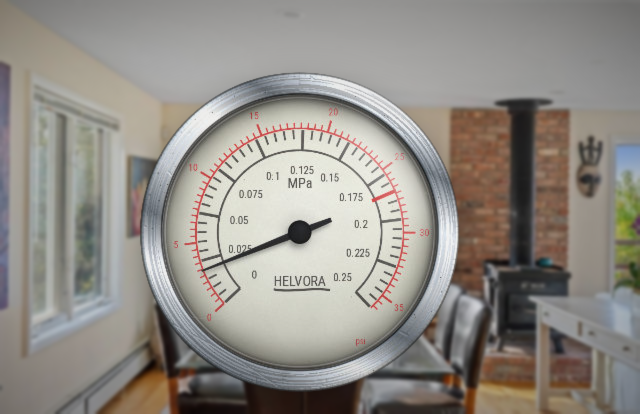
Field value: {"value": 0.02, "unit": "MPa"}
